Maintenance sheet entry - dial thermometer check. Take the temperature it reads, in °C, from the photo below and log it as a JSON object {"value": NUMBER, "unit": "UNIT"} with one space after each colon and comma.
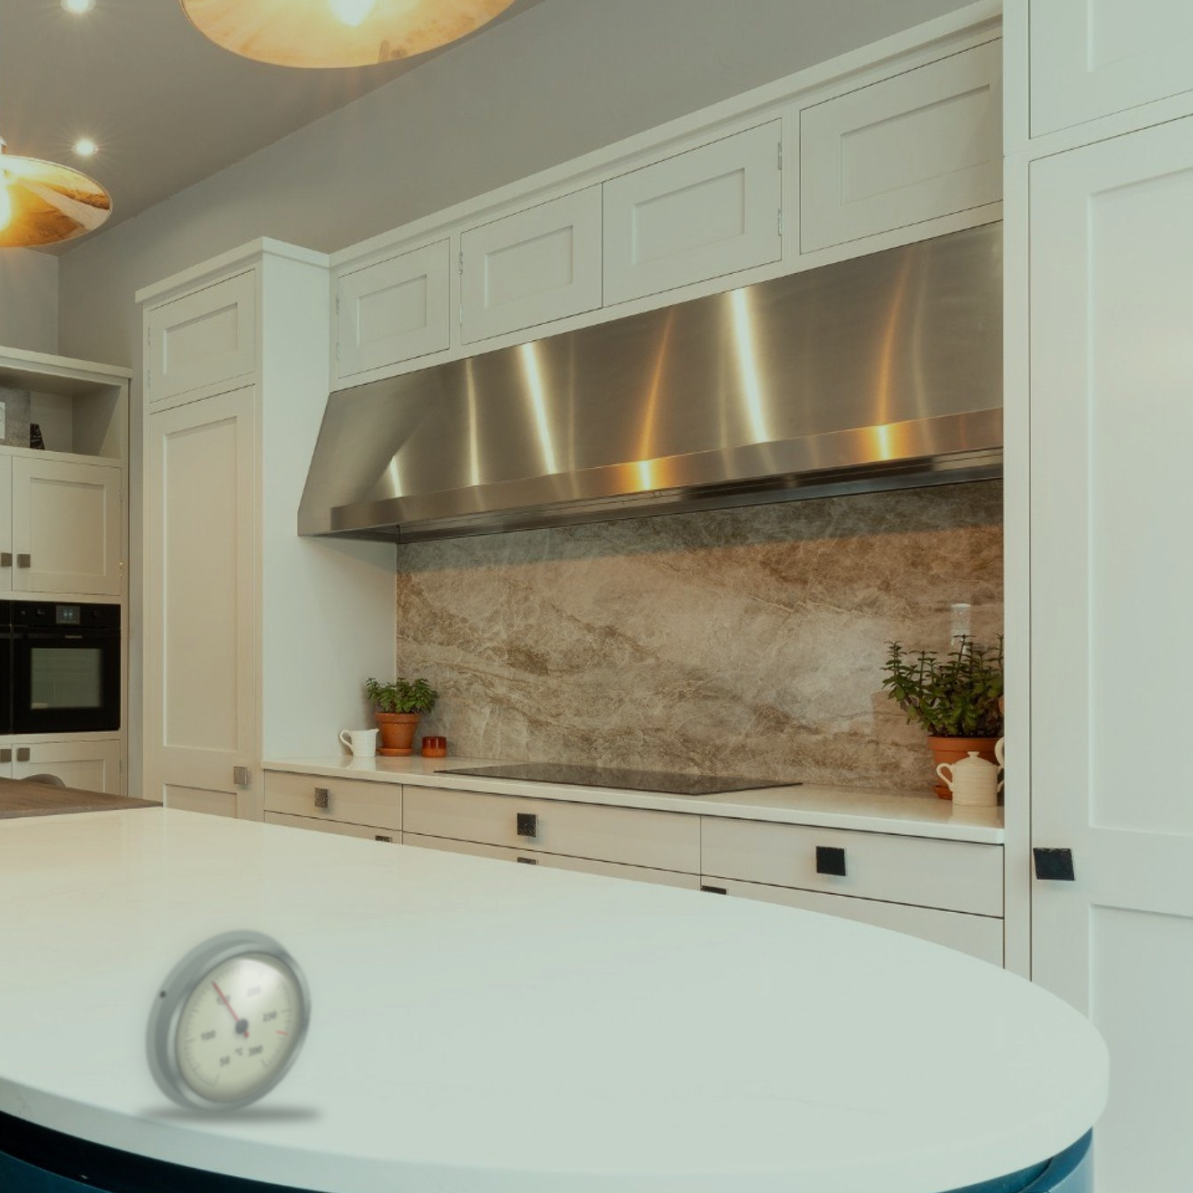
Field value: {"value": 150, "unit": "°C"}
